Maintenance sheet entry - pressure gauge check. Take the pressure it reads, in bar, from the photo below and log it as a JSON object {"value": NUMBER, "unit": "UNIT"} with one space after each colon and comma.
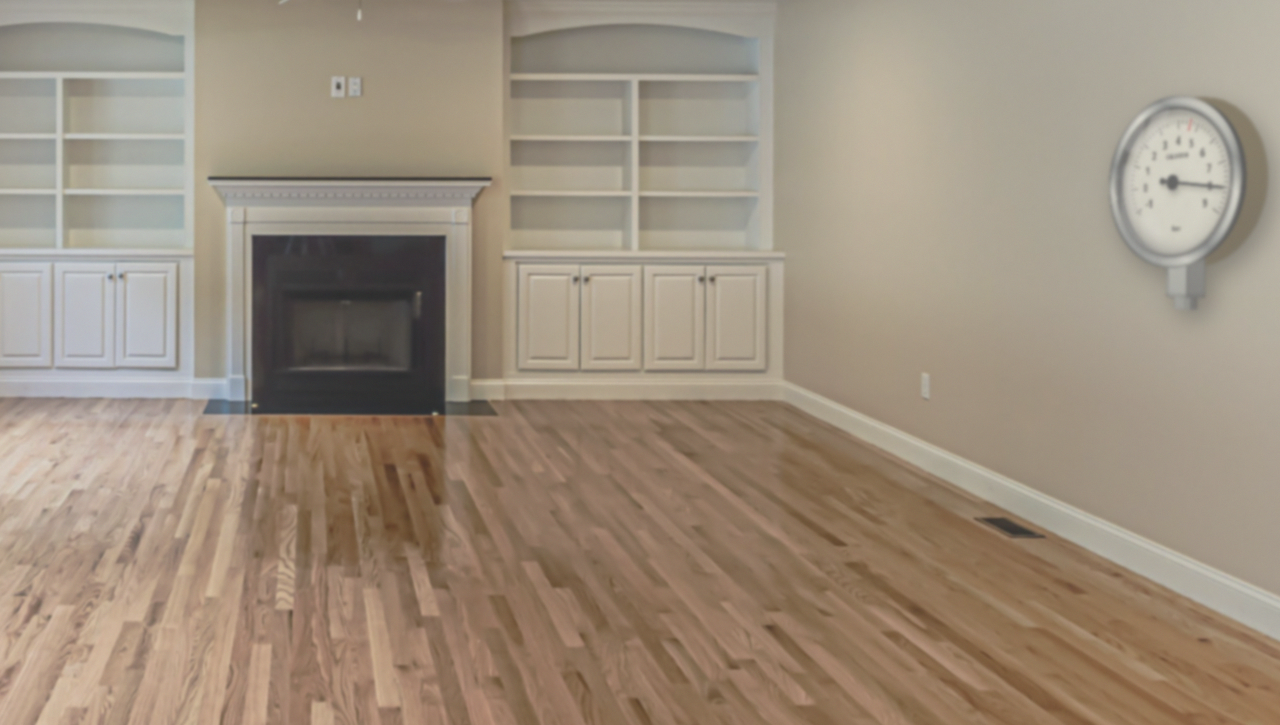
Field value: {"value": 8, "unit": "bar"}
